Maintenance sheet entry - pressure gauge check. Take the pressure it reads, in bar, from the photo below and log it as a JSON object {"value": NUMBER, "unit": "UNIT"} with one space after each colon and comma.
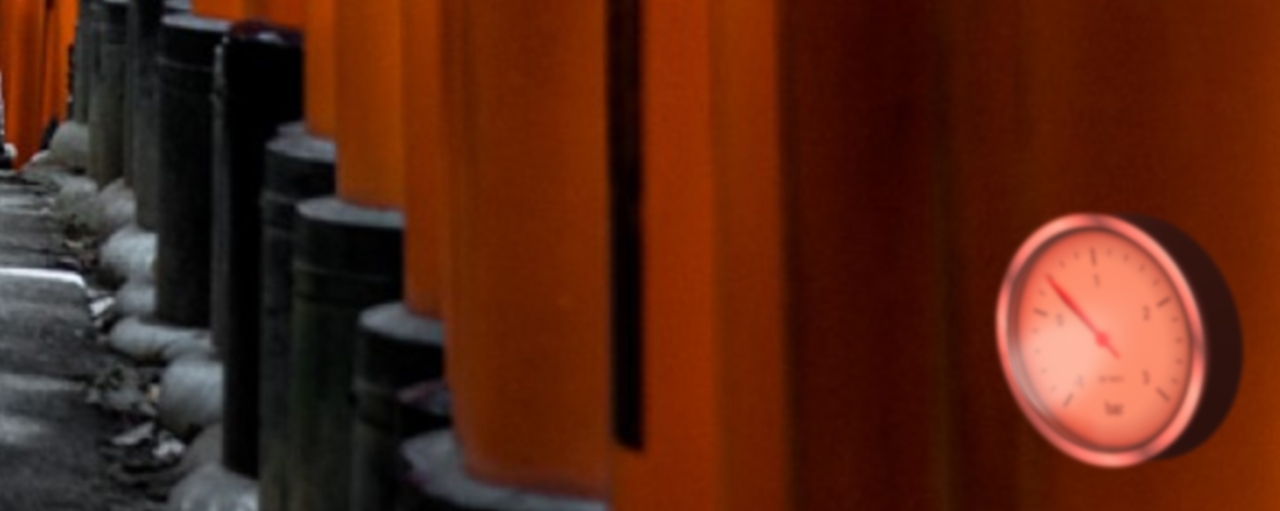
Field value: {"value": 0.4, "unit": "bar"}
